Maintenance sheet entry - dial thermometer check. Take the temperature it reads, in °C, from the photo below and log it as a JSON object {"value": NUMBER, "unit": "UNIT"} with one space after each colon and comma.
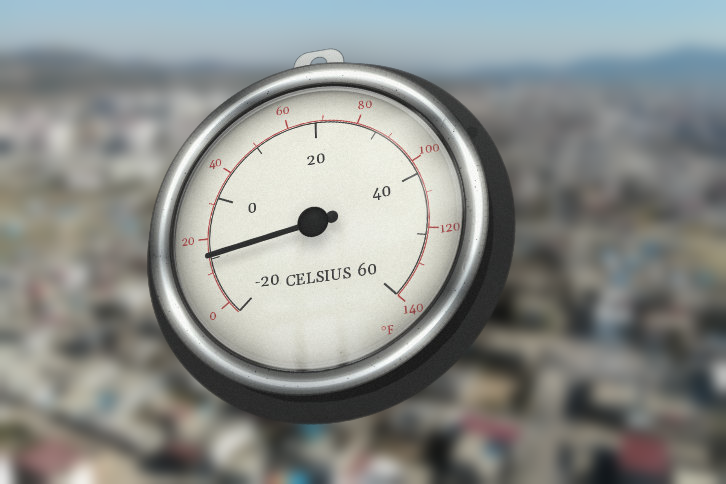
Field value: {"value": -10, "unit": "°C"}
